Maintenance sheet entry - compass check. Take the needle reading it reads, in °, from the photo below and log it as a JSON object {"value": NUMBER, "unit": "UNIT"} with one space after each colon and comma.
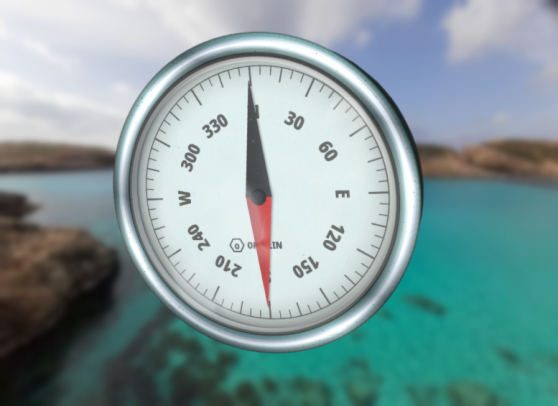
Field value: {"value": 180, "unit": "°"}
